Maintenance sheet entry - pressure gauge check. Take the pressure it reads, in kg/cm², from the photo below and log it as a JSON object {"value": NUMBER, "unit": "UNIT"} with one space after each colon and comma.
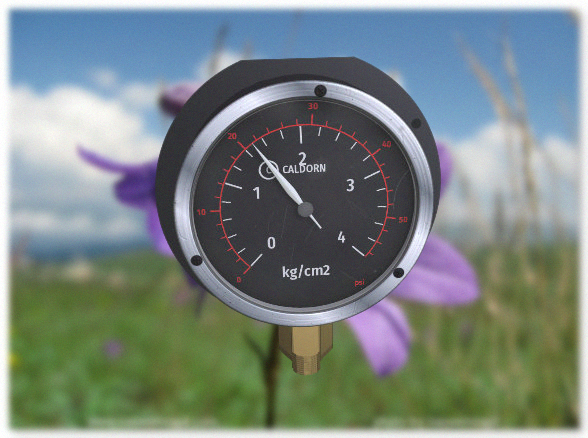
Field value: {"value": 1.5, "unit": "kg/cm²"}
